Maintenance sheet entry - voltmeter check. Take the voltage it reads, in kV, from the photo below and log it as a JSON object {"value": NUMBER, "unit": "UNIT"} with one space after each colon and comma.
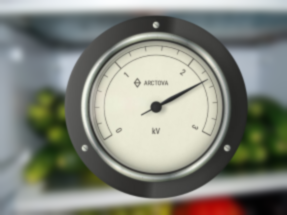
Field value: {"value": 2.3, "unit": "kV"}
